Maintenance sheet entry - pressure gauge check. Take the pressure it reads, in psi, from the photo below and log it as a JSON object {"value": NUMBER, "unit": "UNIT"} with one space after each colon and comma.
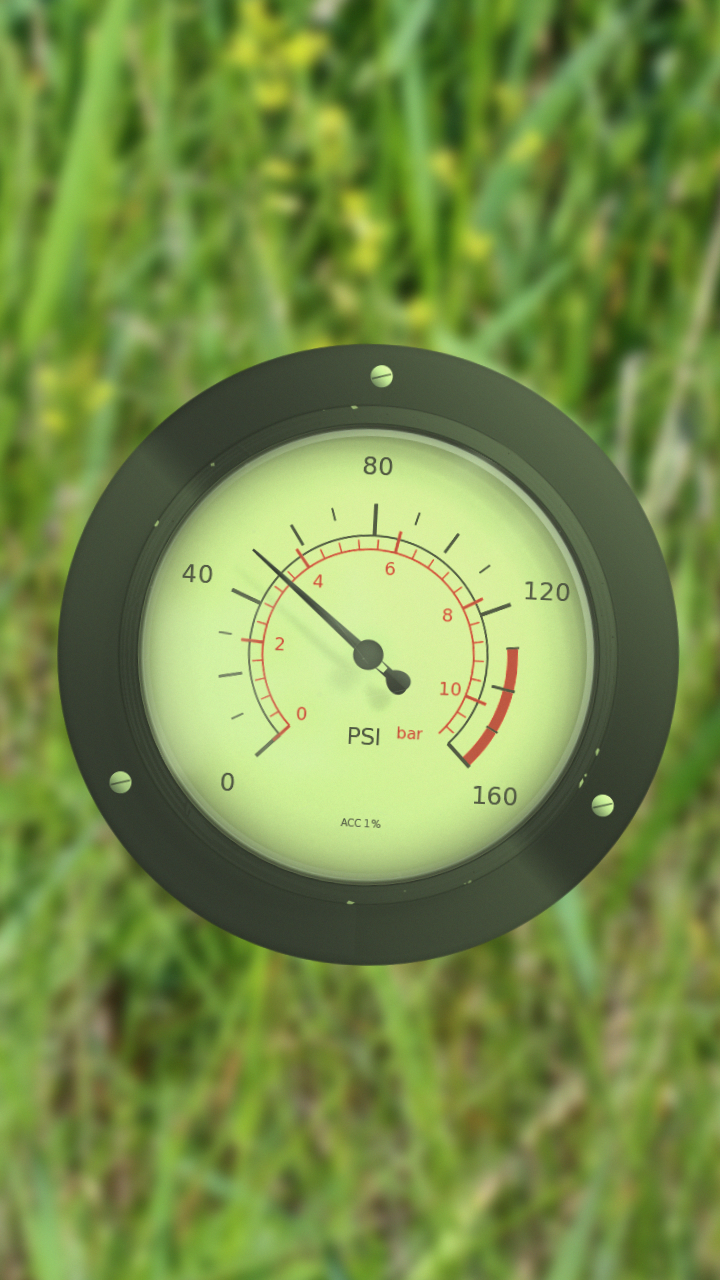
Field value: {"value": 50, "unit": "psi"}
